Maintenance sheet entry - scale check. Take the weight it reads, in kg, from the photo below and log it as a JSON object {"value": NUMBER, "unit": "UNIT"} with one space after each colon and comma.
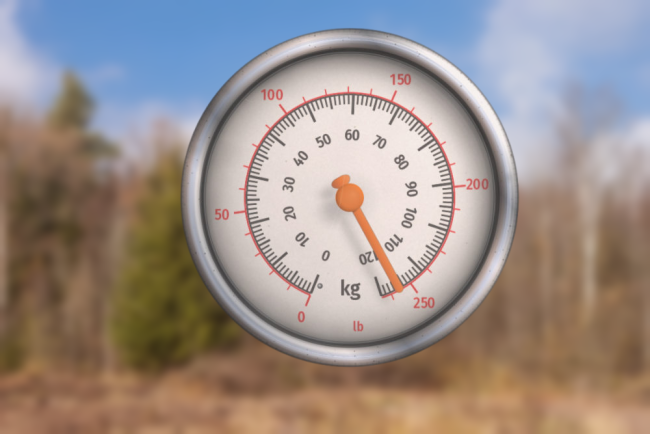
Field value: {"value": 116, "unit": "kg"}
